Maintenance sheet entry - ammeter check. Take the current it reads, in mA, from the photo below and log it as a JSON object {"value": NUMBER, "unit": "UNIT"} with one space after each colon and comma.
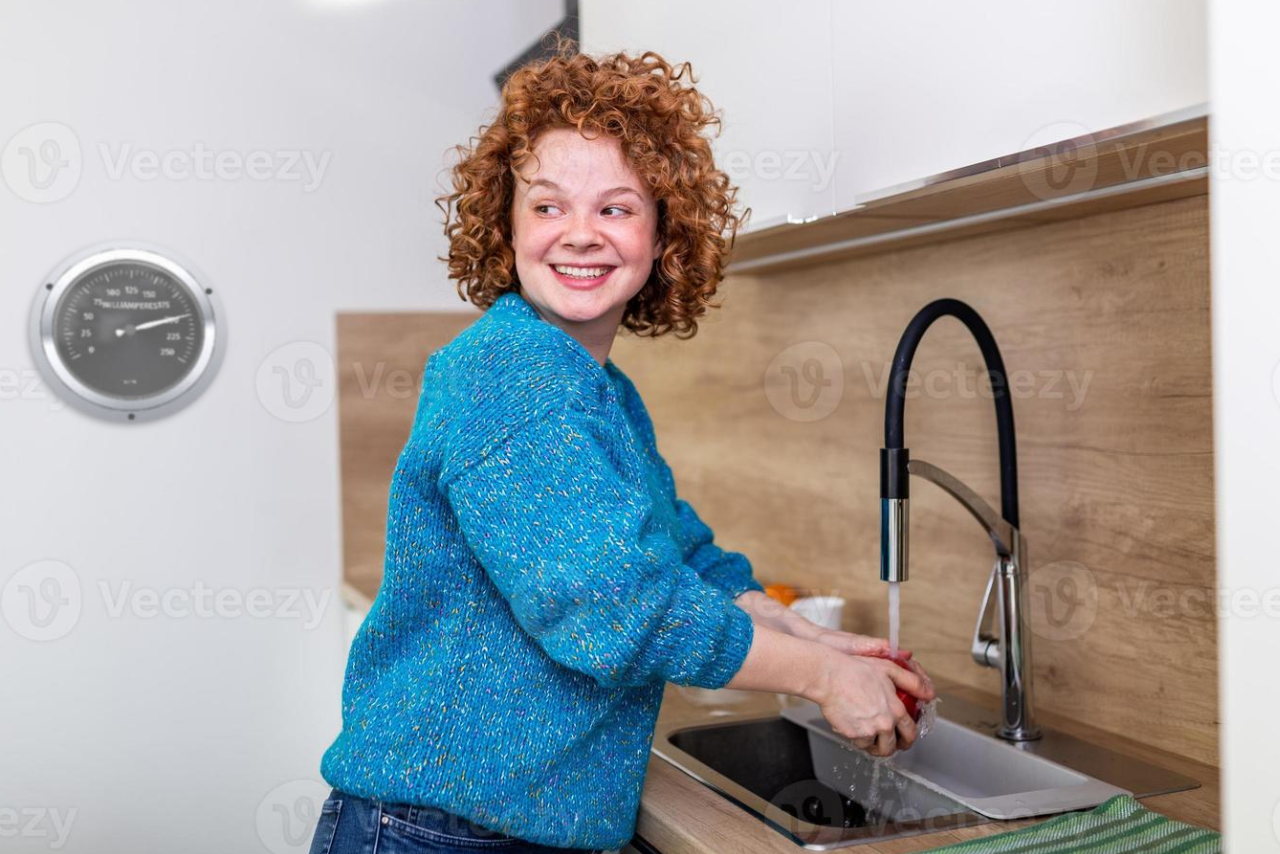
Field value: {"value": 200, "unit": "mA"}
